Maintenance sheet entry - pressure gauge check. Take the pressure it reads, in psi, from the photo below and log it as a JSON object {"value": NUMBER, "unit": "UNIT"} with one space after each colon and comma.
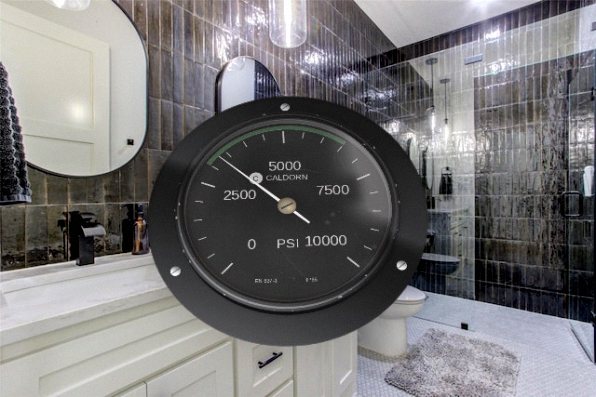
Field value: {"value": 3250, "unit": "psi"}
